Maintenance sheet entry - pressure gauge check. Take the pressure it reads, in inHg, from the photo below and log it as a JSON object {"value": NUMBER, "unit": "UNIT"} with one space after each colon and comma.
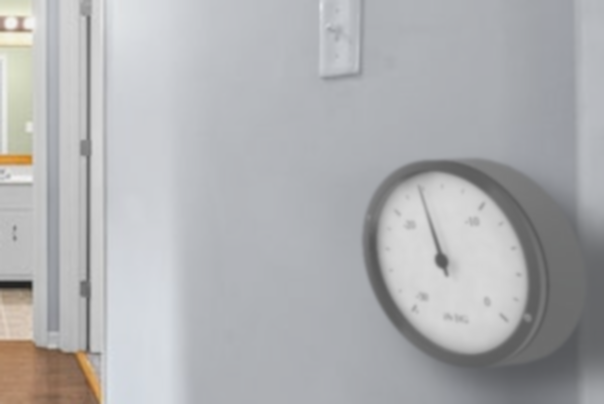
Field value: {"value": -16, "unit": "inHg"}
